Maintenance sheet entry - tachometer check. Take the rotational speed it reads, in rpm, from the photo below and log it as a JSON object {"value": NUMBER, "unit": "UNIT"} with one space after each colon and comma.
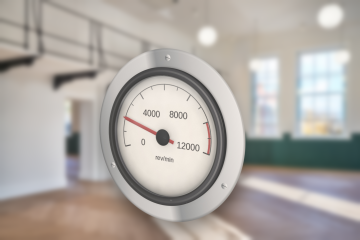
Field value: {"value": 2000, "unit": "rpm"}
